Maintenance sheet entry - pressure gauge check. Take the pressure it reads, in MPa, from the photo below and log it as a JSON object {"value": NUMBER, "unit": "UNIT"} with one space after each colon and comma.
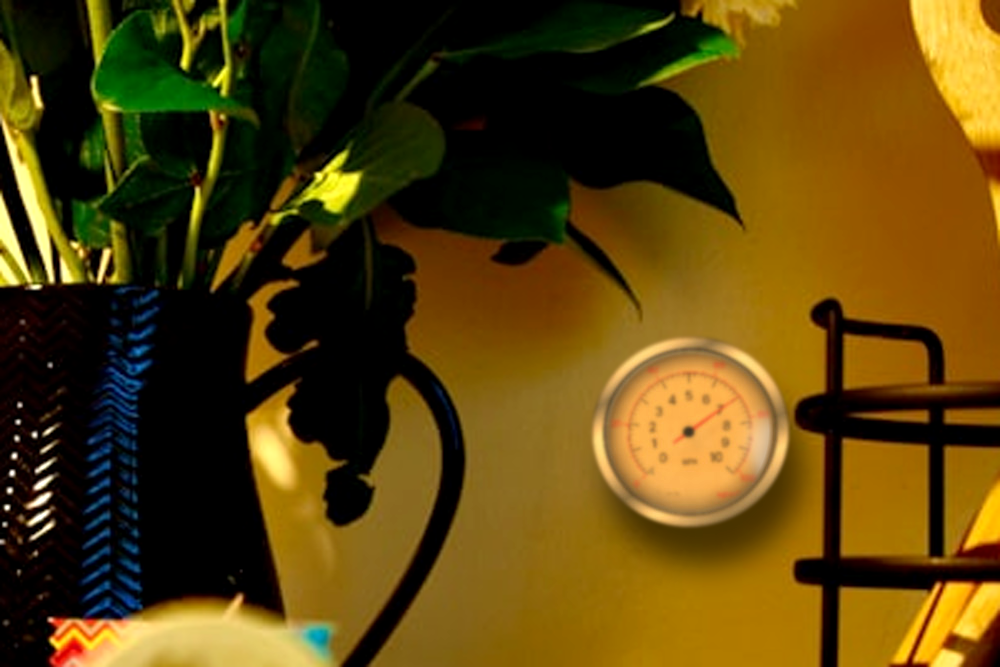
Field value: {"value": 7, "unit": "MPa"}
